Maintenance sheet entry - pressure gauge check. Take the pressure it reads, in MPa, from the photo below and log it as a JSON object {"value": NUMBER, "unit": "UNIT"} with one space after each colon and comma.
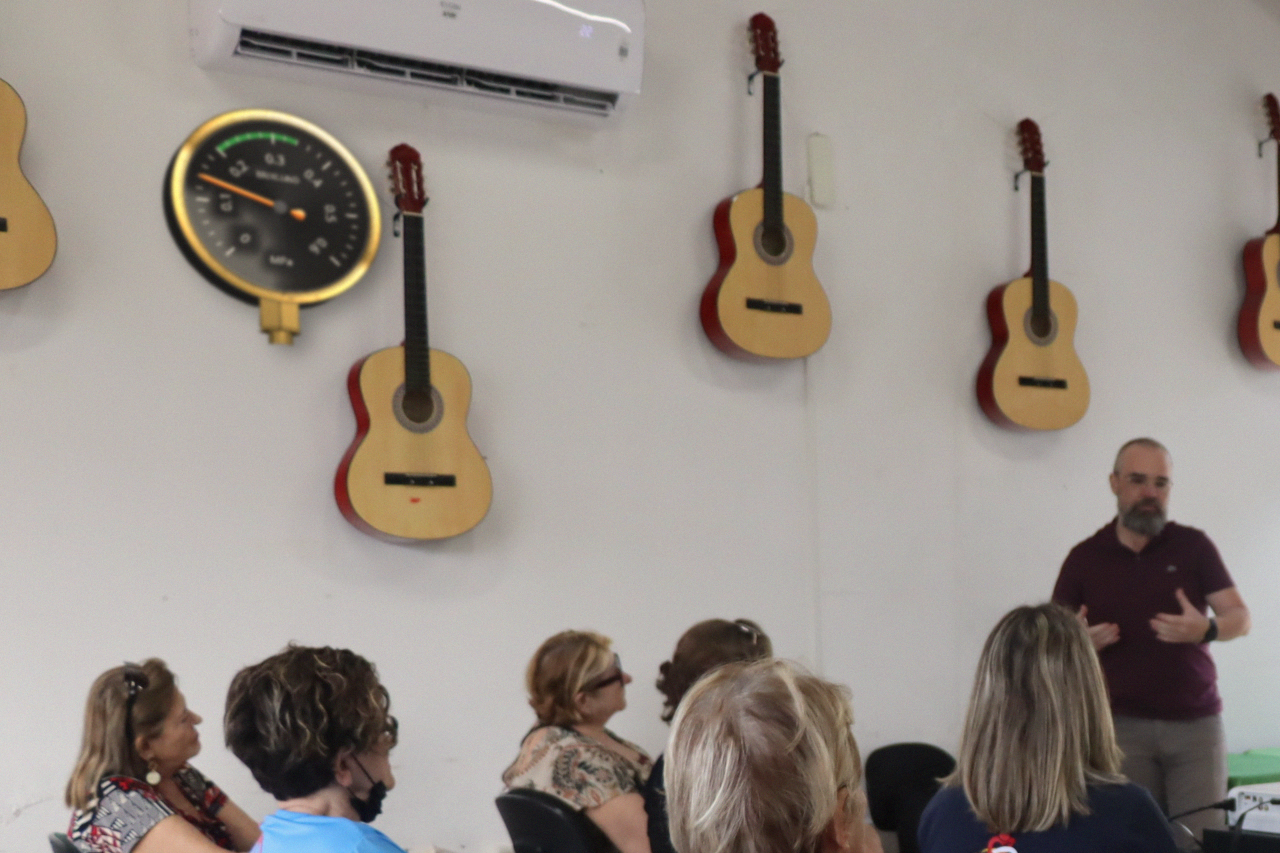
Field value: {"value": 0.14, "unit": "MPa"}
